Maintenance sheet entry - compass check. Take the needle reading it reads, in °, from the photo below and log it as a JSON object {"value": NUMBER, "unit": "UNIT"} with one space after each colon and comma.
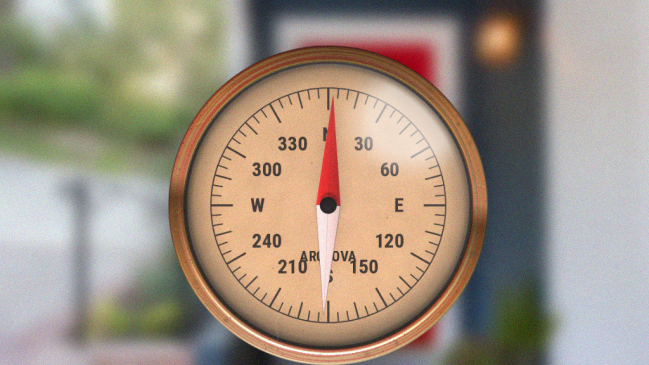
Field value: {"value": 2.5, "unit": "°"}
